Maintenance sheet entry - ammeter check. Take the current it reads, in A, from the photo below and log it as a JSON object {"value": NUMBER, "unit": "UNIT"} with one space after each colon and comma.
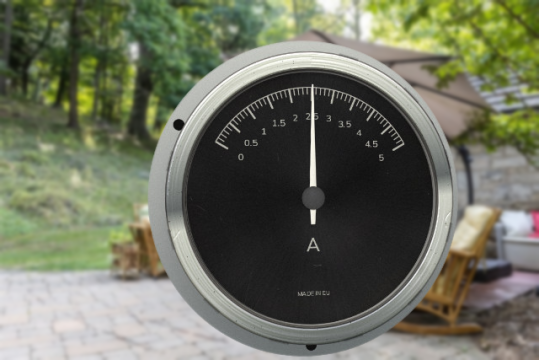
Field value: {"value": 2.5, "unit": "A"}
